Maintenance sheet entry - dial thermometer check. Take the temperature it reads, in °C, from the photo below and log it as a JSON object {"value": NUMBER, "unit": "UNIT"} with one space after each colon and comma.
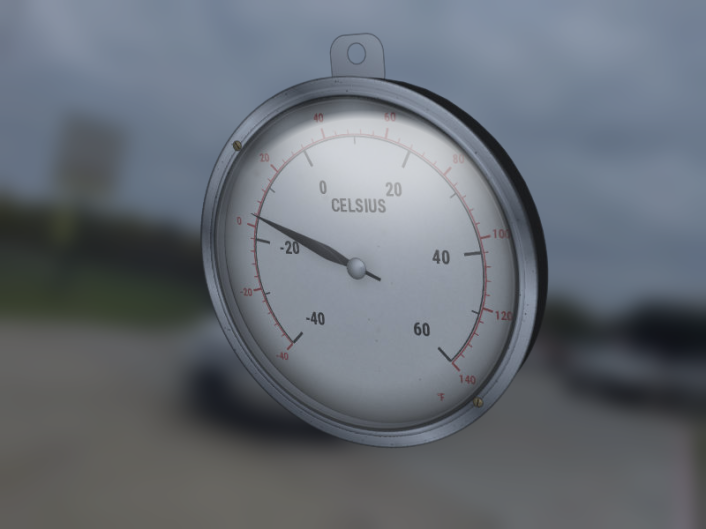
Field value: {"value": -15, "unit": "°C"}
